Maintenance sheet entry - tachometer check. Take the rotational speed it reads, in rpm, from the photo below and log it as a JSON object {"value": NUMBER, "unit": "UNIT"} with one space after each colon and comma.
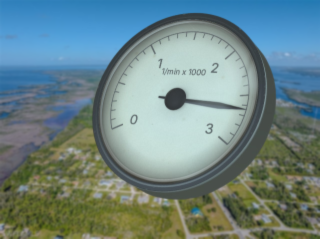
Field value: {"value": 2650, "unit": "rpm"}
